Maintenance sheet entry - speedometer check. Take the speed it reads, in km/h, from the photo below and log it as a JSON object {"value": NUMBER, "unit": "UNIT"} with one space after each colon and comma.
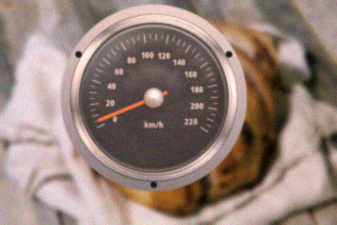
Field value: {"value": 5, "unit": "km/h"}
